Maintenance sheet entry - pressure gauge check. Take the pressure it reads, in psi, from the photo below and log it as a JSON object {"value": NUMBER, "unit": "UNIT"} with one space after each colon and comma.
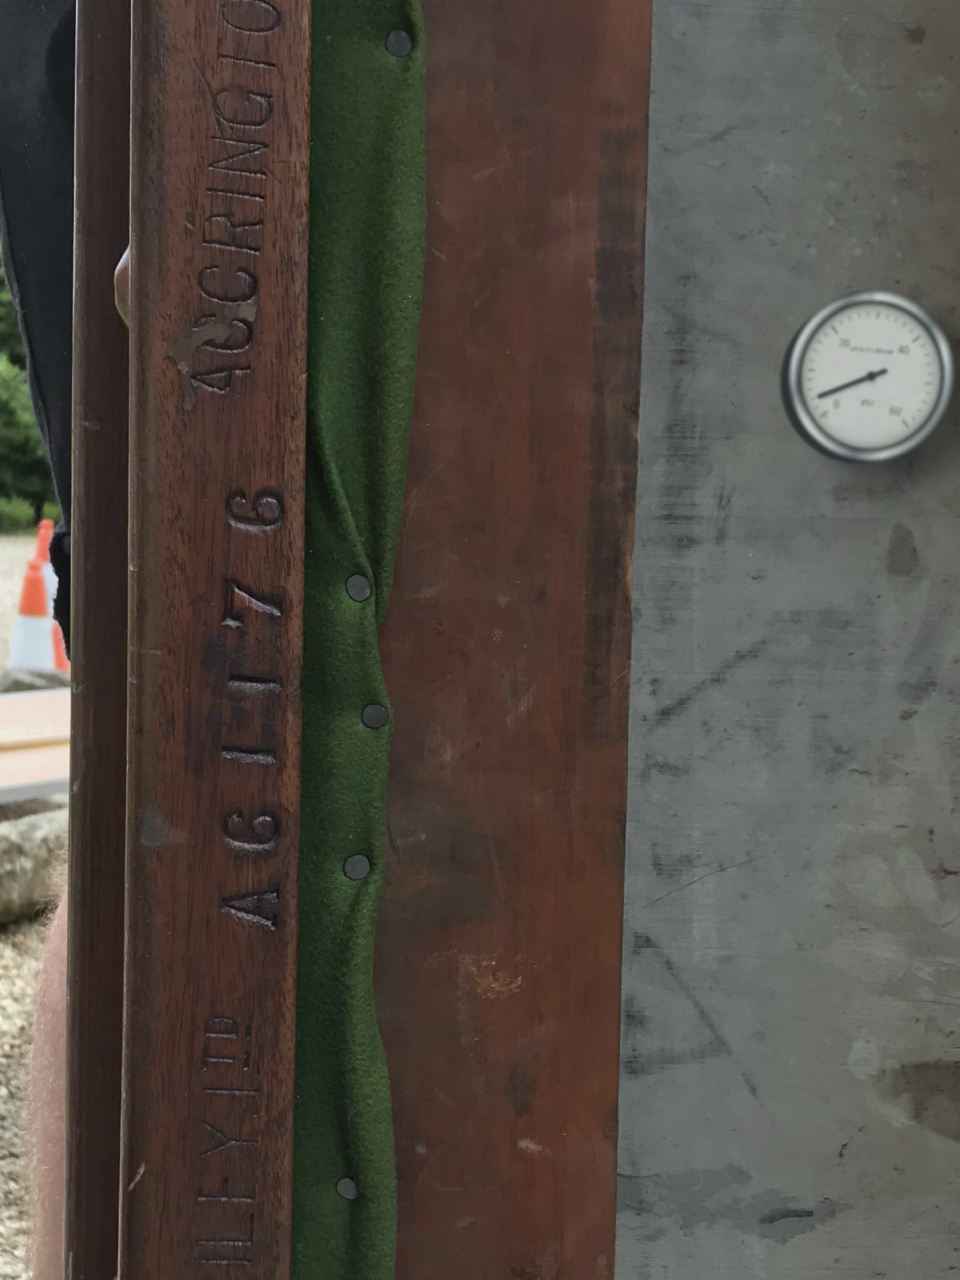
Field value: {"value": 4, "unit": "psi"}
